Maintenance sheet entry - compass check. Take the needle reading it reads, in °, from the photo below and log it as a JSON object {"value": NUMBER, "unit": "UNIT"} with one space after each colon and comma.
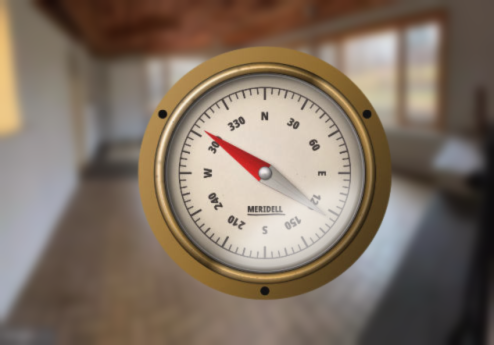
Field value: {"value": 305, "unit": "°"}
